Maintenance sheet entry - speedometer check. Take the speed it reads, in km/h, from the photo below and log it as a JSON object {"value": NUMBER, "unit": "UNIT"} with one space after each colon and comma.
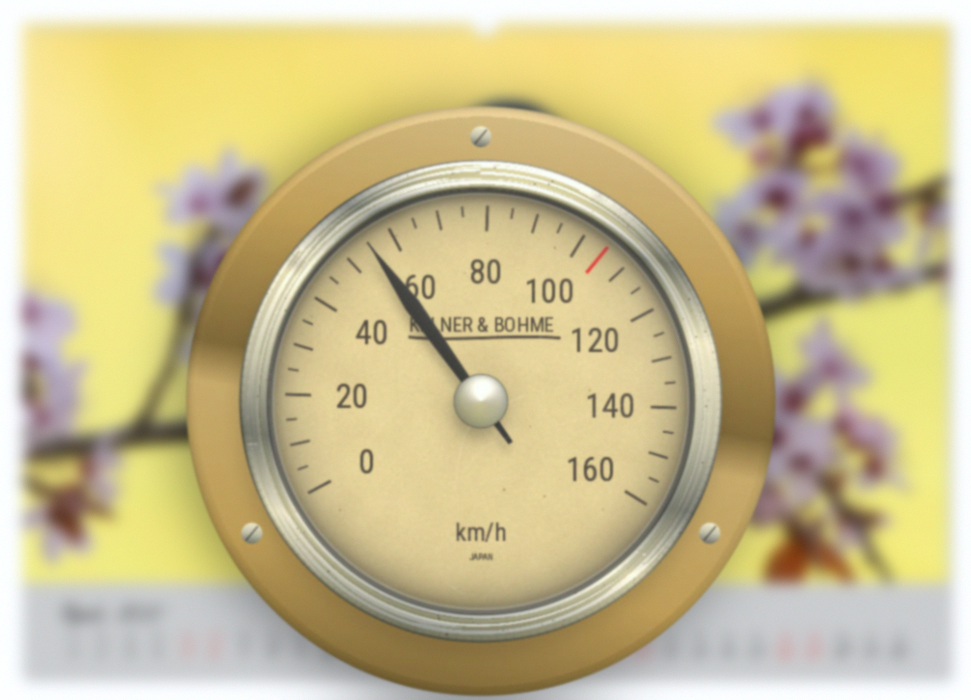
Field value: {"value": 55, "unit": "km/h"}
